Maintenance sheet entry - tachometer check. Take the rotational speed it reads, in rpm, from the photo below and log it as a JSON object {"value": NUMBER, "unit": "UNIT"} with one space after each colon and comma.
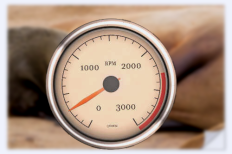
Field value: {"value": 300, "unit": "rpm"}
